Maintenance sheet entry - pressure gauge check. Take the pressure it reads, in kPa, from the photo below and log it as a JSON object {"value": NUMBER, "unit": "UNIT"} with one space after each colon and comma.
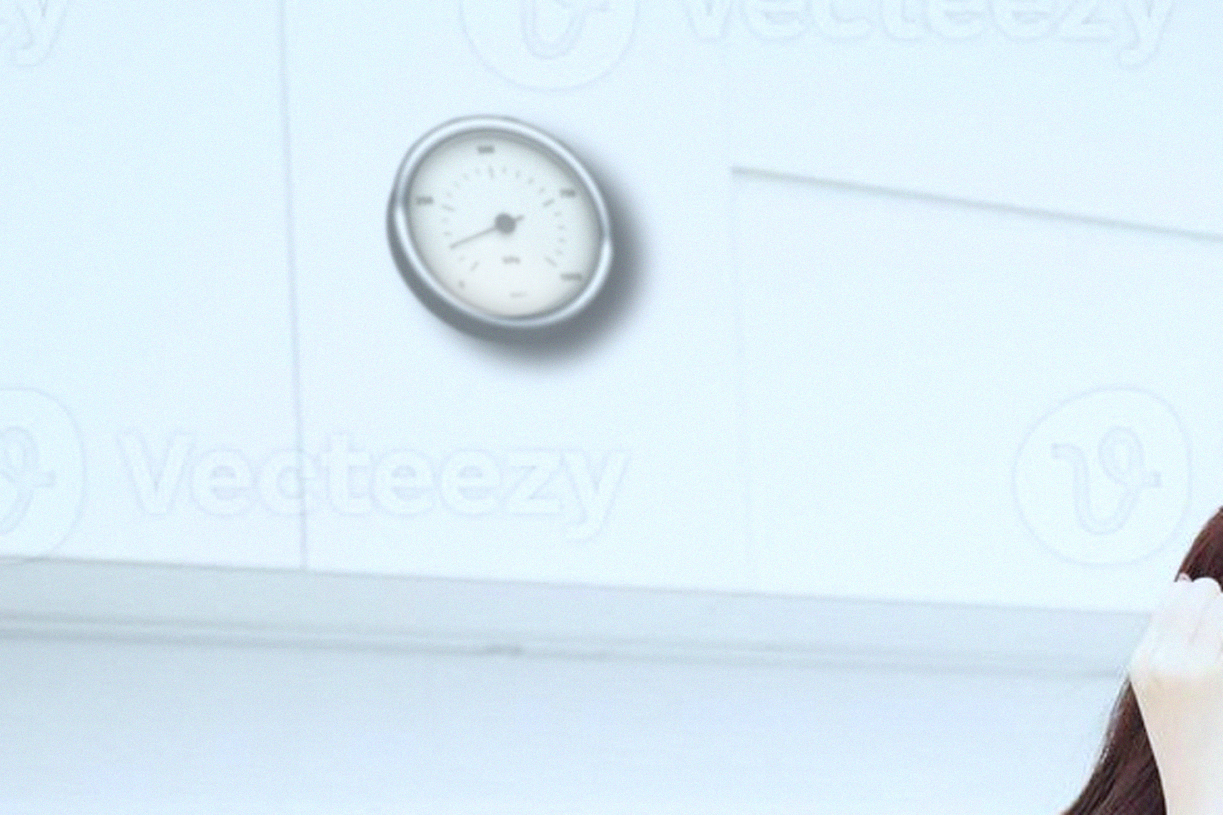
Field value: {"value": 100, "unit": "kPa"}
